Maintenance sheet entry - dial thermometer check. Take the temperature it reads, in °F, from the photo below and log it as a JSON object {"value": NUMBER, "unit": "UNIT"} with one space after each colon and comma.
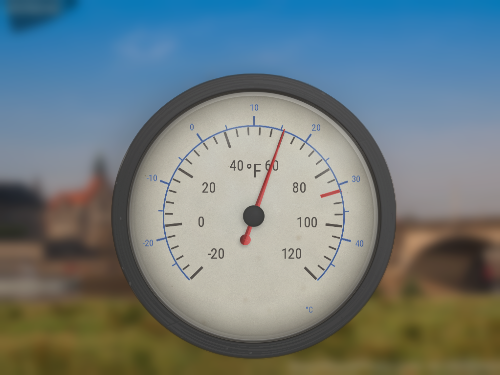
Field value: {"value": 60, "unit": "°F"}
